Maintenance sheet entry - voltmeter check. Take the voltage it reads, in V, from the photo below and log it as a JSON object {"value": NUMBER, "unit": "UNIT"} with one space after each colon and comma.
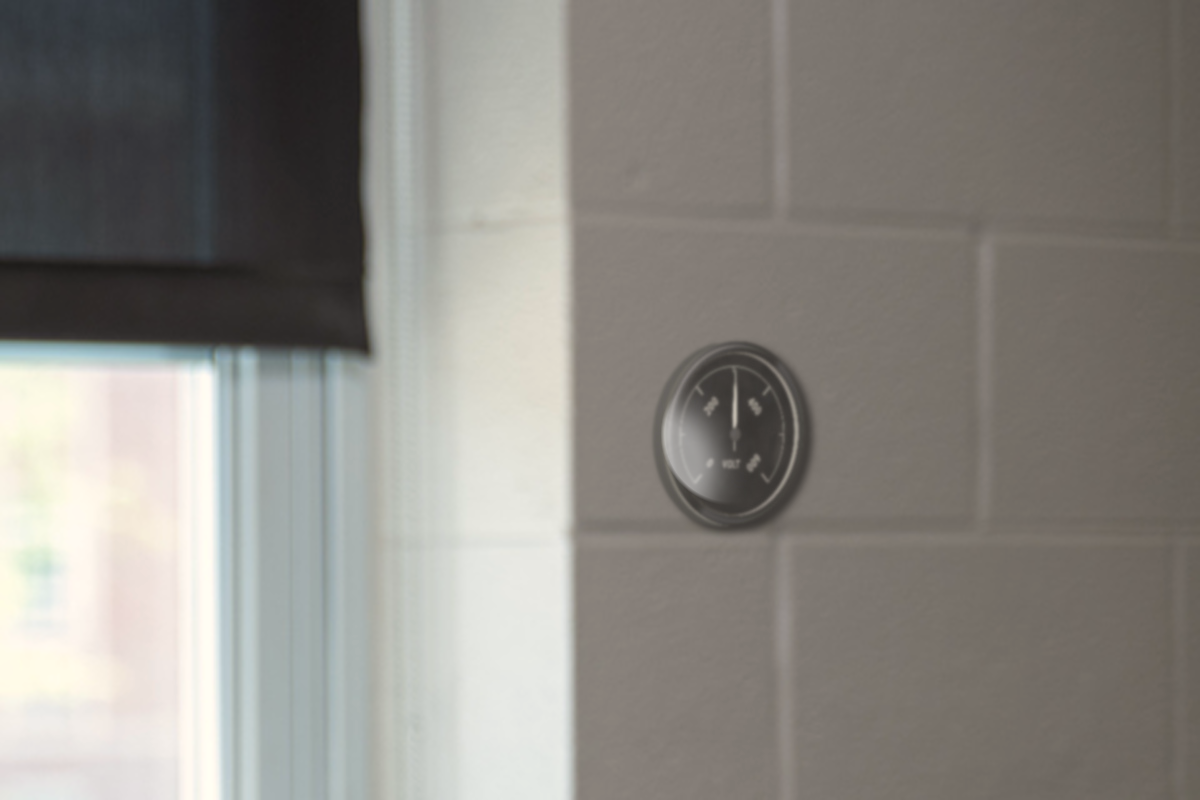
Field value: {"value": 300, "unit": "V"}
